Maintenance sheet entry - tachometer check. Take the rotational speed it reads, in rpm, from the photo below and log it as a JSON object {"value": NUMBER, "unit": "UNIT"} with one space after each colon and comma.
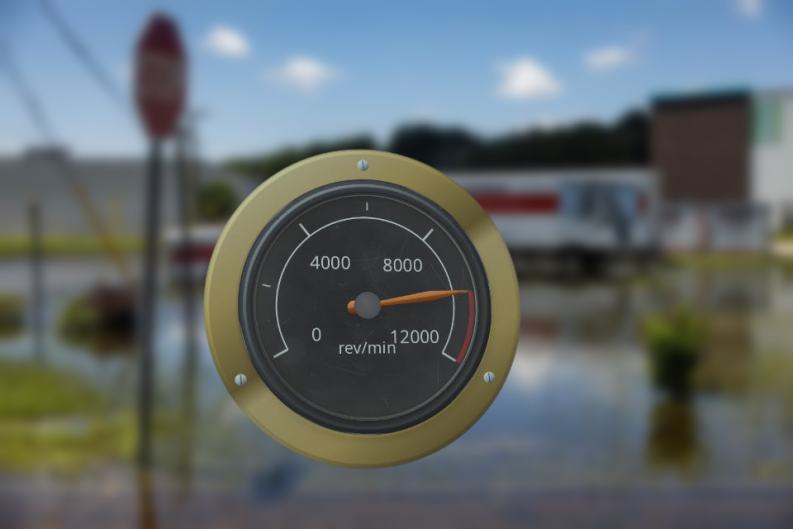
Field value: {"value": 10000, "unit": "rpm"}
